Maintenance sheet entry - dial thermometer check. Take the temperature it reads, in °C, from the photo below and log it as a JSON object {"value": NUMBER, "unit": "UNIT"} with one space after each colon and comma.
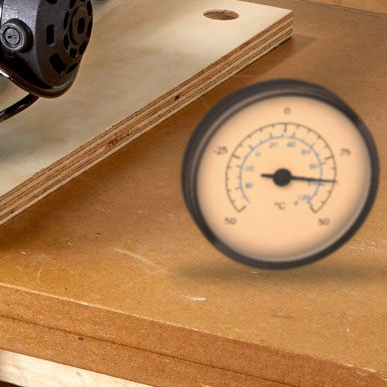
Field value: {"value": 35, "unit": "°C"}
